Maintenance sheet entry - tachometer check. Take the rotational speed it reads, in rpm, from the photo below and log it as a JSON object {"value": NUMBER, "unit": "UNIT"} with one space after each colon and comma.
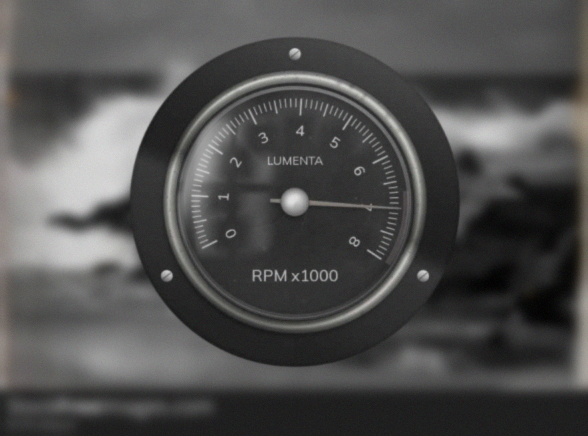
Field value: {"value": 7000, "unit": "rpm"}
